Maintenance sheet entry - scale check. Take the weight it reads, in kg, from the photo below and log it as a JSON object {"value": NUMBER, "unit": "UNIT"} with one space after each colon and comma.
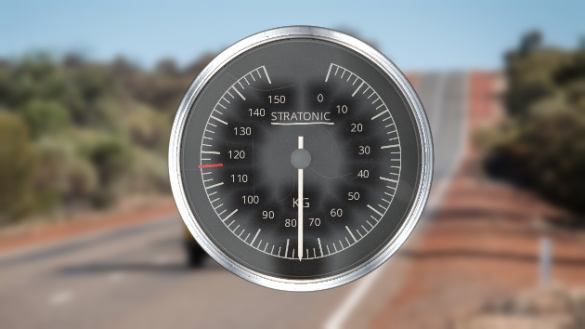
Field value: {"value": 76, "unit": "kg"}
